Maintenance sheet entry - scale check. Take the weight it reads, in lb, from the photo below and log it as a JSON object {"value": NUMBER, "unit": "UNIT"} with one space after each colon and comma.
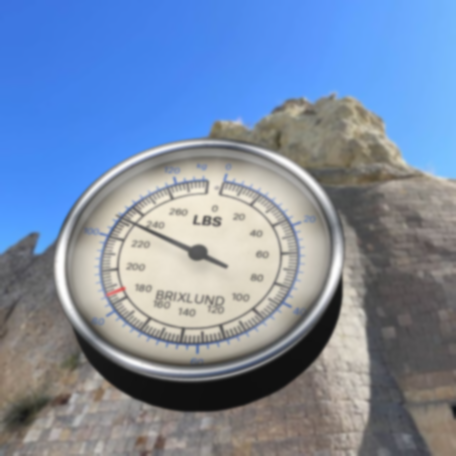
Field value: {"value": 230, "unit": "lb"}
